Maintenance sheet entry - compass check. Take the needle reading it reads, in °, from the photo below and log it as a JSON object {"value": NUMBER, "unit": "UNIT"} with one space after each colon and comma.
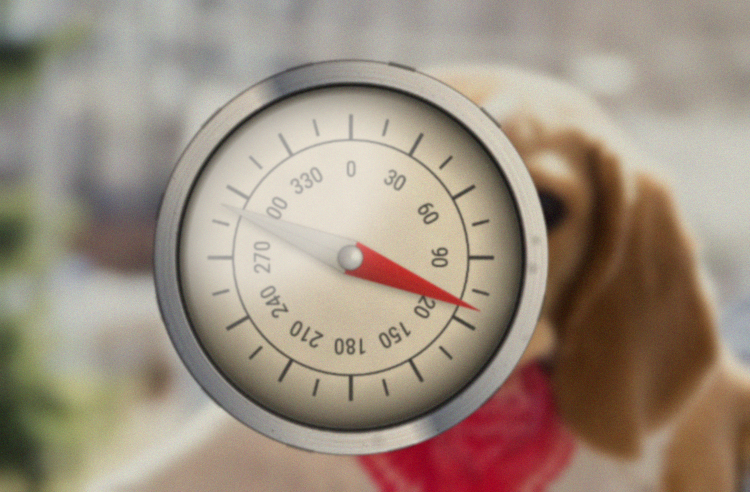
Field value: {"value": 112.5, "unit": "°"}
